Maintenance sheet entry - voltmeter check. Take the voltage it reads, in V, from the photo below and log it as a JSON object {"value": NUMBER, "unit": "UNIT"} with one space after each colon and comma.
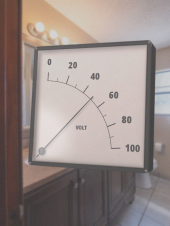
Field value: {"value": 50, "unit": "V"}
